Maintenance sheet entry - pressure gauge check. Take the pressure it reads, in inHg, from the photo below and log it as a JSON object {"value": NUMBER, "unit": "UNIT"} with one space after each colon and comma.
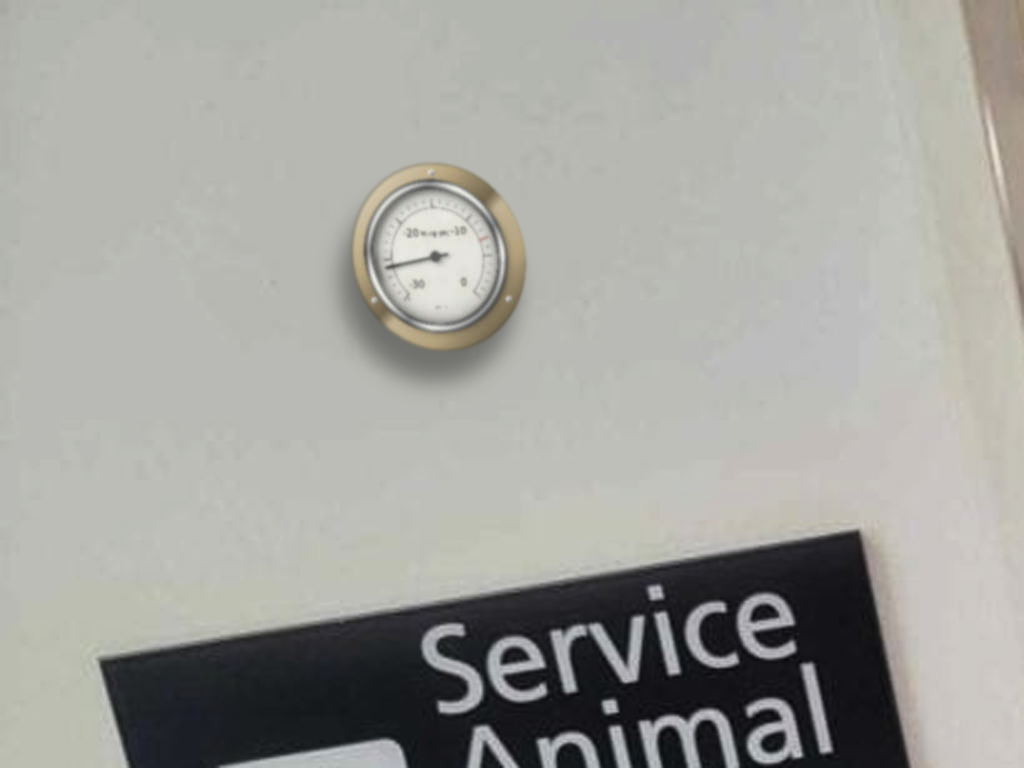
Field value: {"value": -26, "unit": "inHg"}
